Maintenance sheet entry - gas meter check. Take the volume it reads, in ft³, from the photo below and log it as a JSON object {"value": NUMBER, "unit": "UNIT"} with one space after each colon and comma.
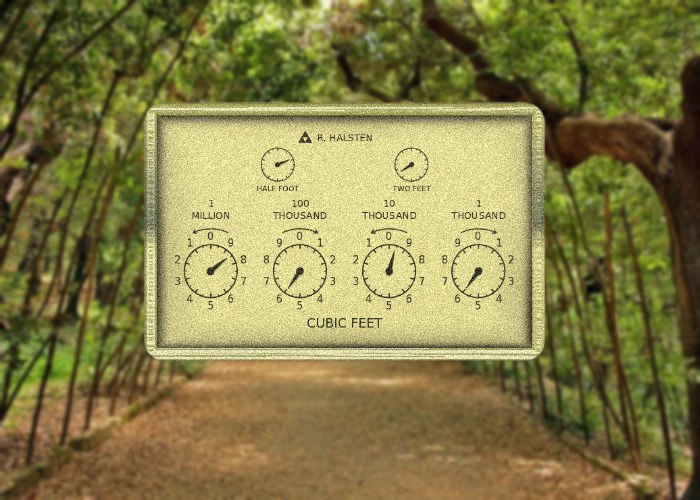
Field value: {"value": 859600, "unit": "ft³"}
